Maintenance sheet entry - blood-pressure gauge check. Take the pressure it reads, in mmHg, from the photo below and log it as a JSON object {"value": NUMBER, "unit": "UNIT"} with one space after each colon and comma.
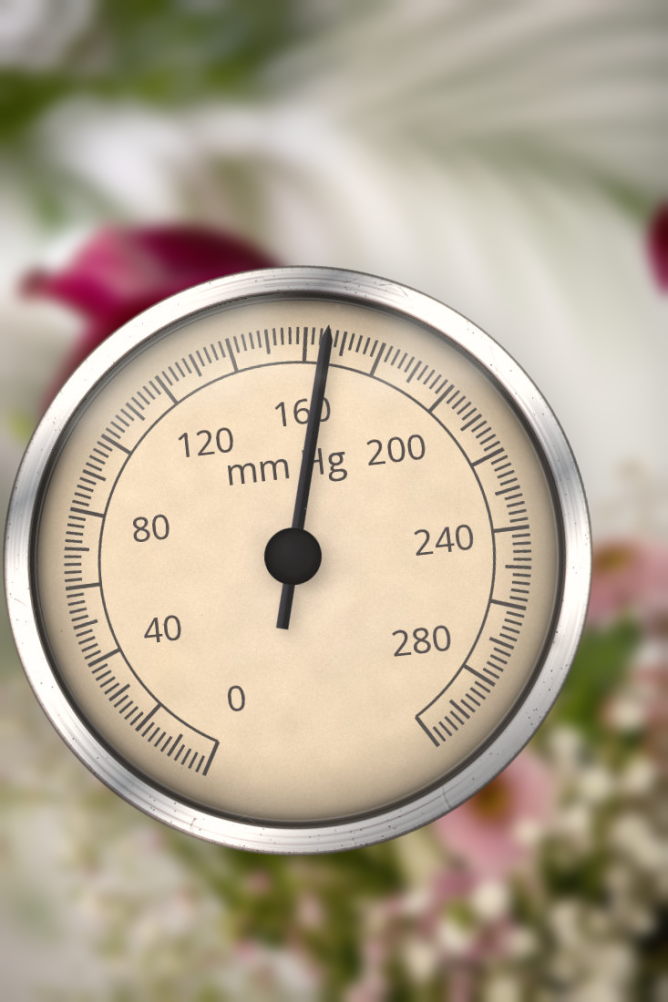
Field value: {"value": 166, "unit": "mmHg"}
